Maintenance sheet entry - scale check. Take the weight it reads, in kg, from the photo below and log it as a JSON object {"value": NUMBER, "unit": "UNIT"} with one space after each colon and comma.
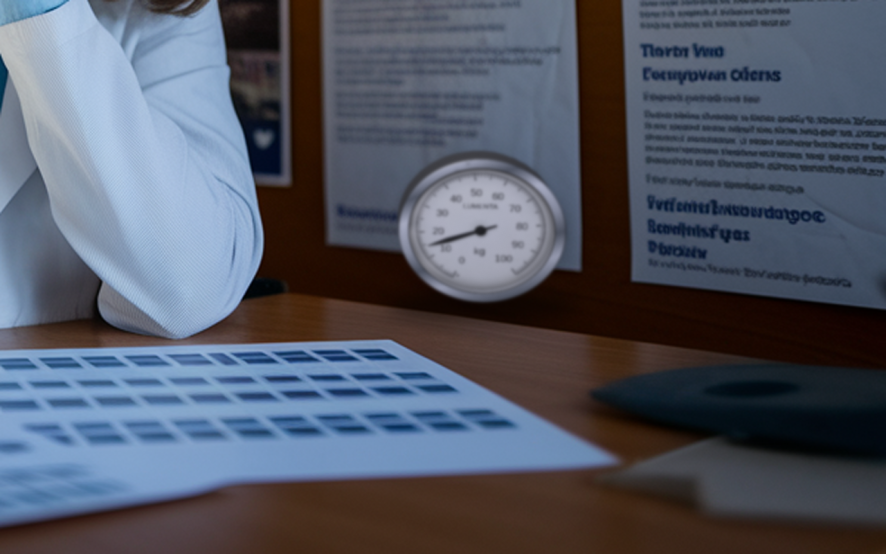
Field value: {"value": 15, "unit": "kg"}
